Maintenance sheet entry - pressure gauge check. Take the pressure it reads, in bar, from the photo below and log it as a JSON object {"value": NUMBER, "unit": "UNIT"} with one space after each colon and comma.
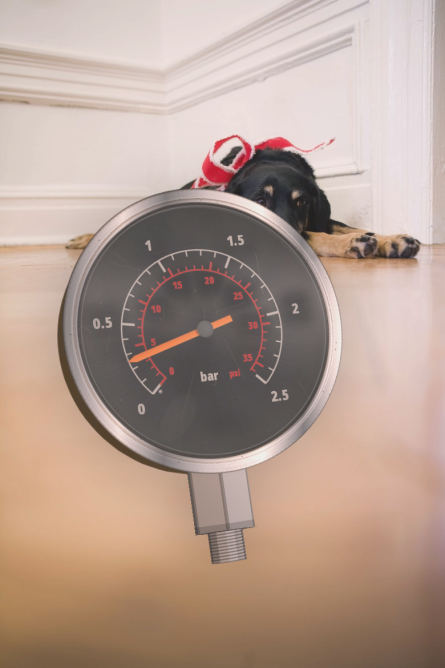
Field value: {"value": 0.25, "unit": "bar"}
